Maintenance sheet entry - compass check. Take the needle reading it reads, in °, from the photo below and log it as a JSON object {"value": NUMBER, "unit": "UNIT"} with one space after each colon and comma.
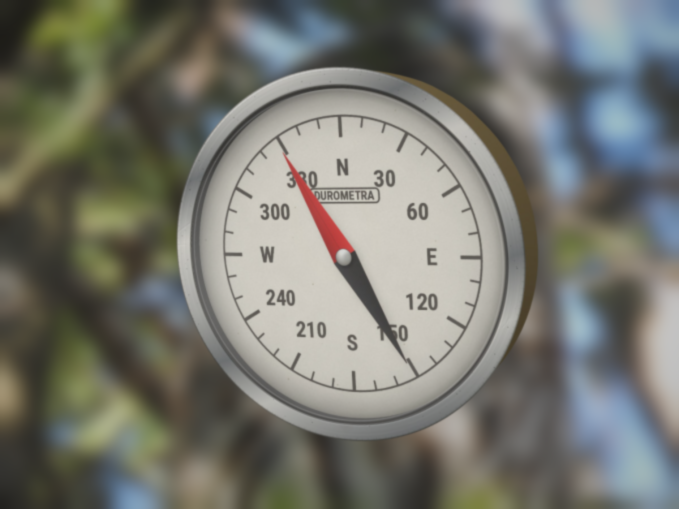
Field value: {"value": 330, "unit": "°"}
